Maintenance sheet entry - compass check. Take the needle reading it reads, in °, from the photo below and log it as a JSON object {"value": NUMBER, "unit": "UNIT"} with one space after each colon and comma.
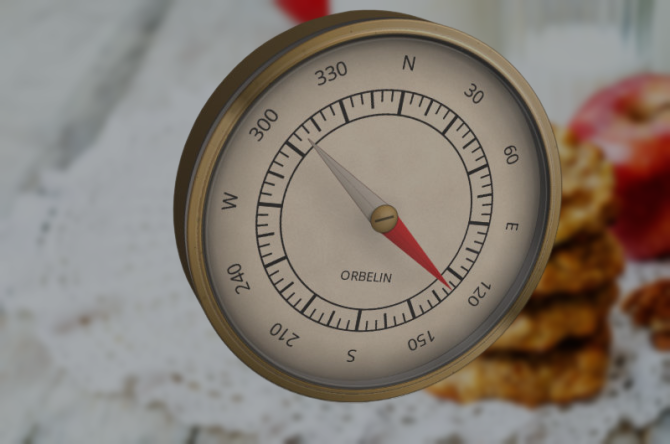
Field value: {"value": 127.5, "unit": "°"}
